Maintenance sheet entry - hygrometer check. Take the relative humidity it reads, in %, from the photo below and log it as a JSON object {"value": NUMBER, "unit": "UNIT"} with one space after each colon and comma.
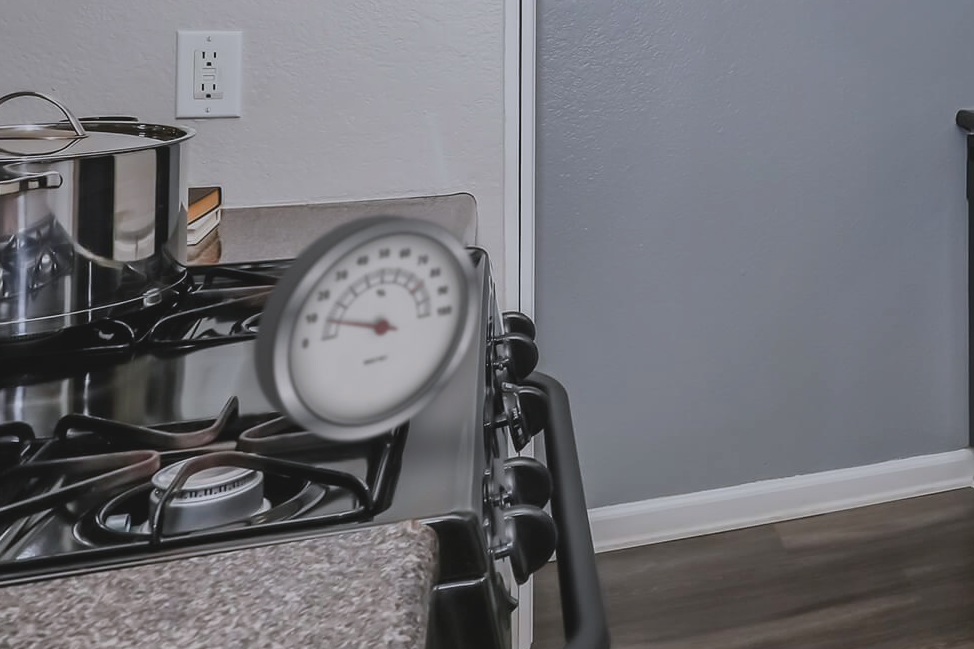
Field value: {"value": 10, "unit": "%"}
